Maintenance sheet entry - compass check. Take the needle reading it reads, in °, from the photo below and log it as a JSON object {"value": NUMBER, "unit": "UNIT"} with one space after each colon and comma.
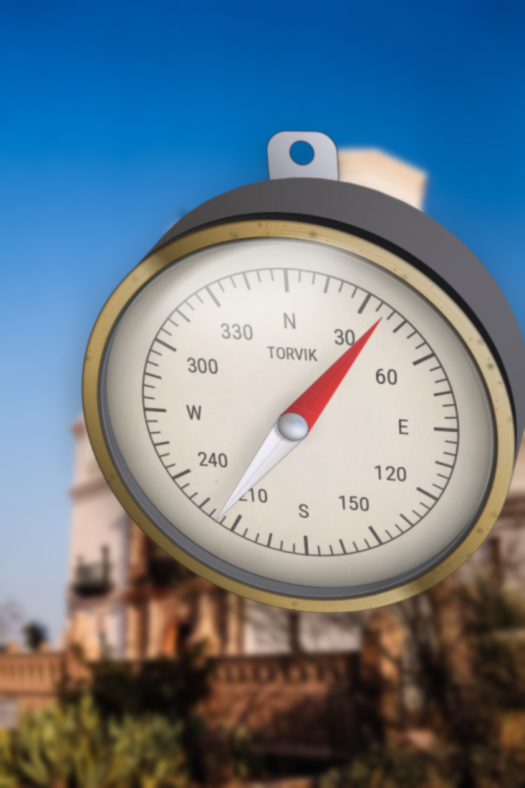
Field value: {"value": 37.5, "unit": "°"}
